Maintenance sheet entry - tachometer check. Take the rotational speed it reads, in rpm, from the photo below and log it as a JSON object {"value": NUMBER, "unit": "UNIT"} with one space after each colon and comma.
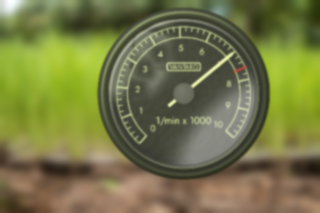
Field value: {"value": 7000, "unit": "rpm"}
